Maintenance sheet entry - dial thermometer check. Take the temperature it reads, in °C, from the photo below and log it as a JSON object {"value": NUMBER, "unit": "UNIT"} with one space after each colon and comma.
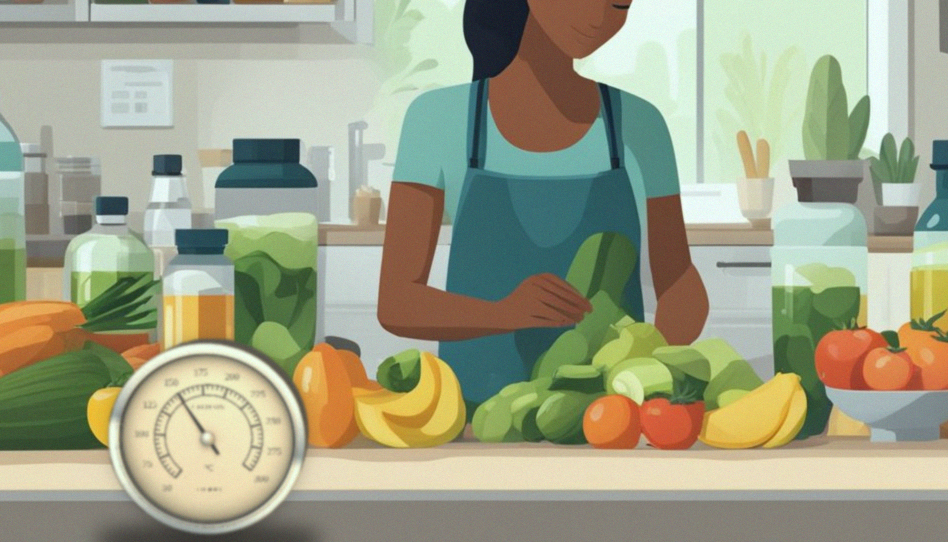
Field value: {"value": 150, "unit": "°C"}
